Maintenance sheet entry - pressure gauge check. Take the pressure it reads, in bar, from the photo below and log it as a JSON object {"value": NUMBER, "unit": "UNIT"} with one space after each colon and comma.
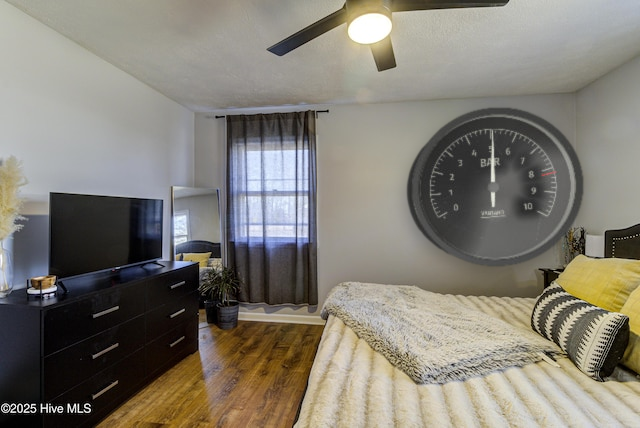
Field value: {"value": 5, "unit": "bar"}
